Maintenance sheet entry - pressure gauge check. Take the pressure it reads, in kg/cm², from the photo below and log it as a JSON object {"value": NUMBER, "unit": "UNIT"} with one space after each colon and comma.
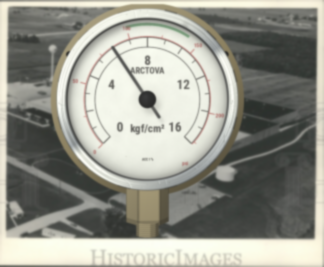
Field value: {"value": 6, "unit": "kg/cm²"}
